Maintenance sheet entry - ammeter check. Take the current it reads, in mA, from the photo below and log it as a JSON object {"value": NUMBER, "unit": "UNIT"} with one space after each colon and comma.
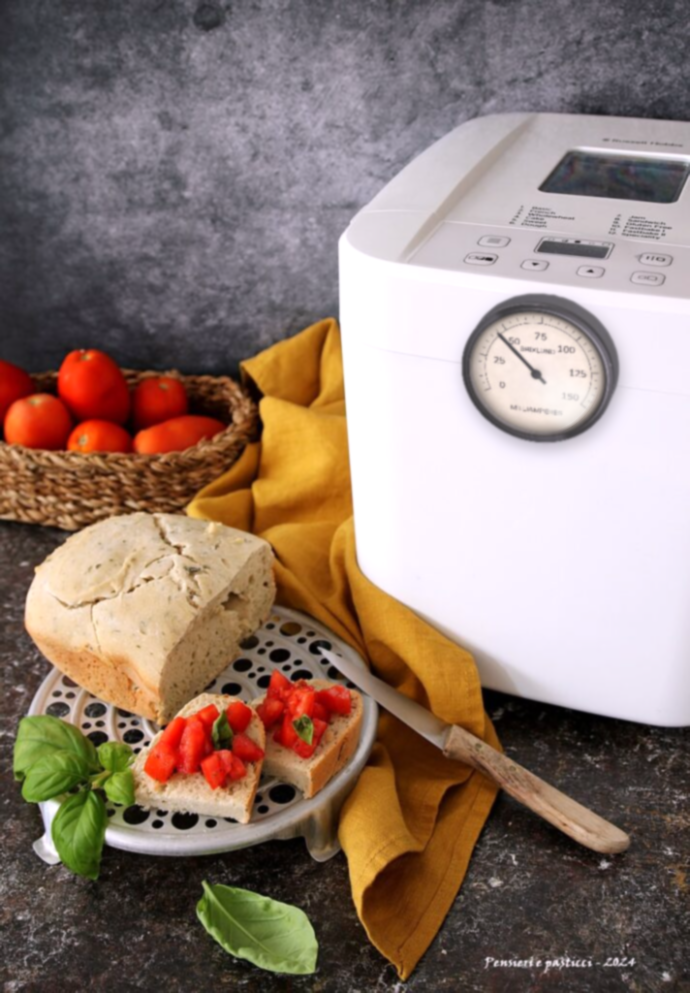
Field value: {"value": 45, "unit": "mA"}
